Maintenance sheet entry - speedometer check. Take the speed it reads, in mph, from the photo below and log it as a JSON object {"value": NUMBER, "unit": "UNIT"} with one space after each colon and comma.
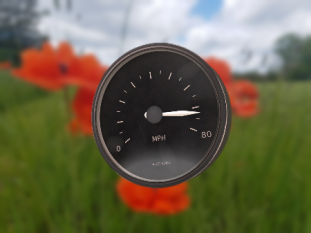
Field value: {"value": 72.5, "unit": "mph"}
